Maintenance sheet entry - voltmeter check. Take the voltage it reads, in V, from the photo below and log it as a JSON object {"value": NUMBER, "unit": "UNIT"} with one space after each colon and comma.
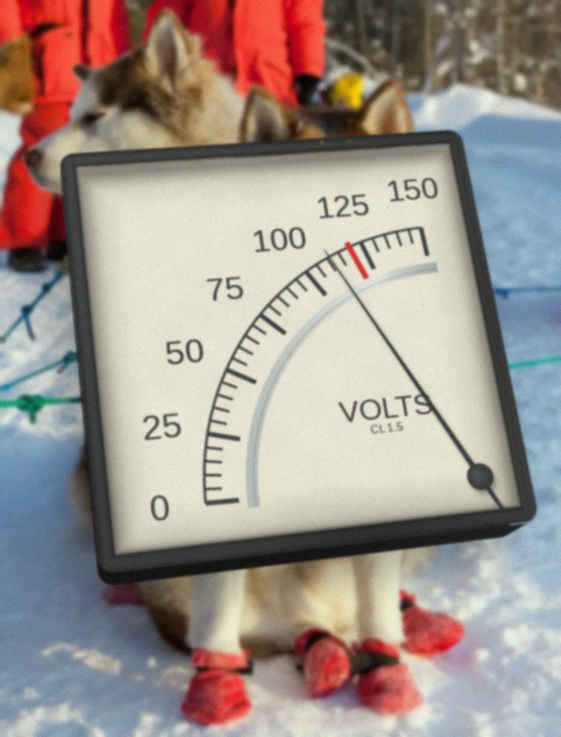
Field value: {"value": 110, "unit": "V"}
